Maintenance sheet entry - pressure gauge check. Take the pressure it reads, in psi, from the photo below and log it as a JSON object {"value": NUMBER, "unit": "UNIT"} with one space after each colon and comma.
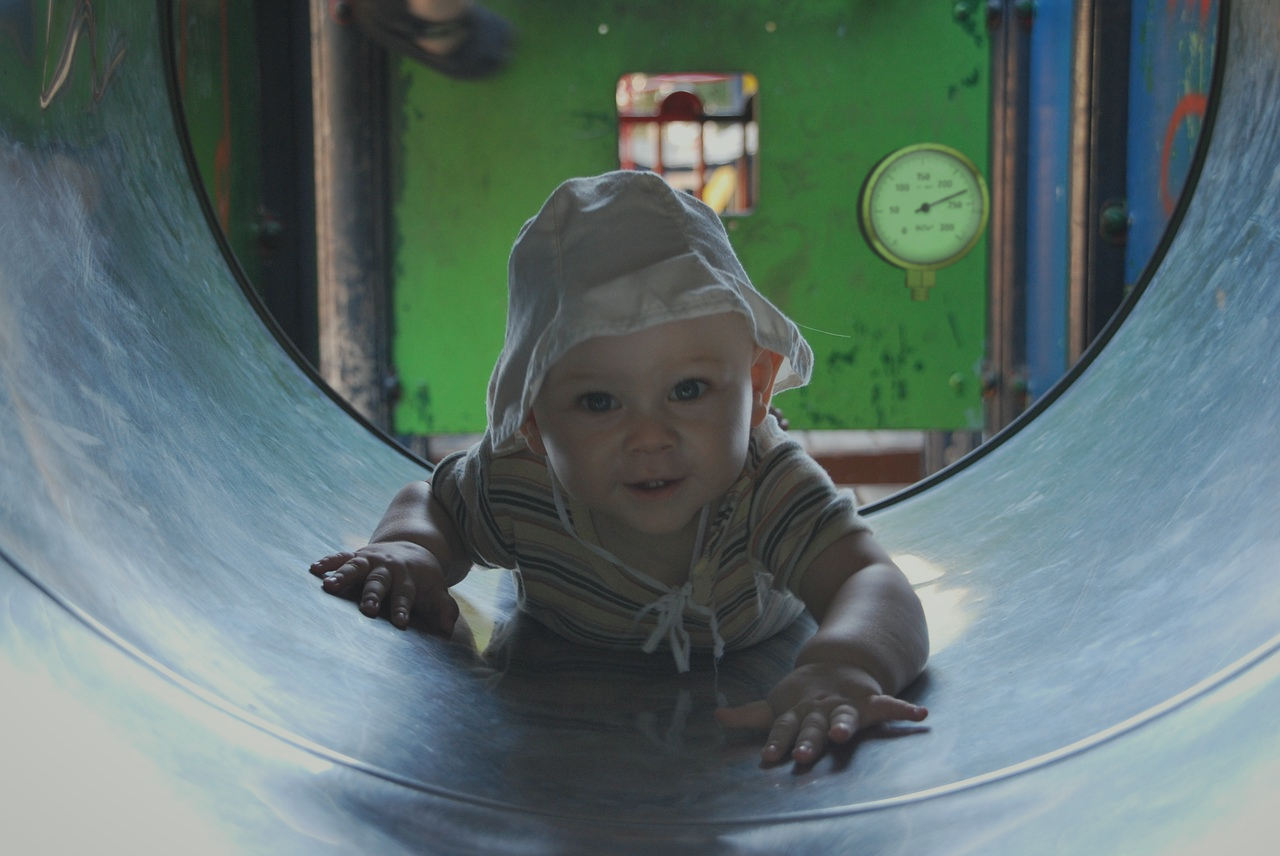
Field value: {"value": 230, "unit": "psi"}
